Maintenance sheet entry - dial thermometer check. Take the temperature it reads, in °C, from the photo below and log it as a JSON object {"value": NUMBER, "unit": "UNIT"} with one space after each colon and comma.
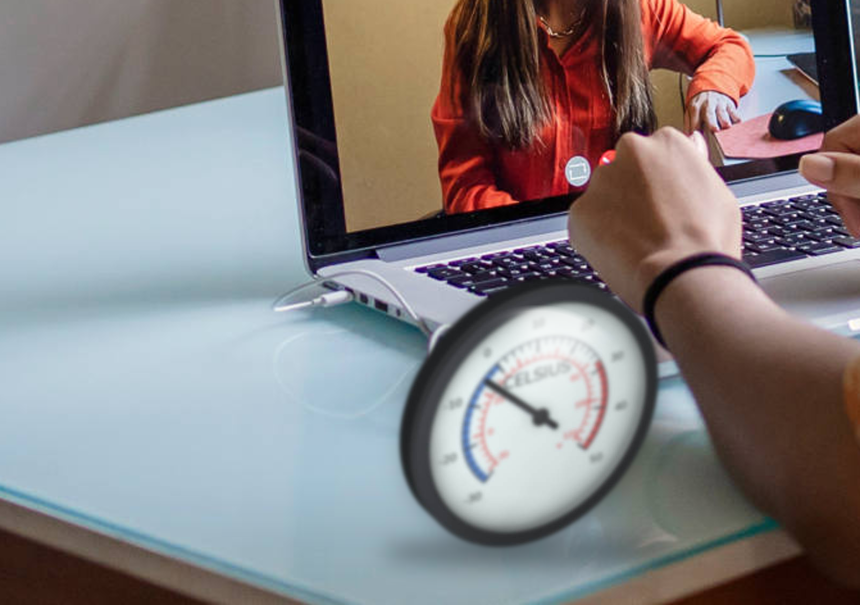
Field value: {"value": -4, "unit": "°C"}
